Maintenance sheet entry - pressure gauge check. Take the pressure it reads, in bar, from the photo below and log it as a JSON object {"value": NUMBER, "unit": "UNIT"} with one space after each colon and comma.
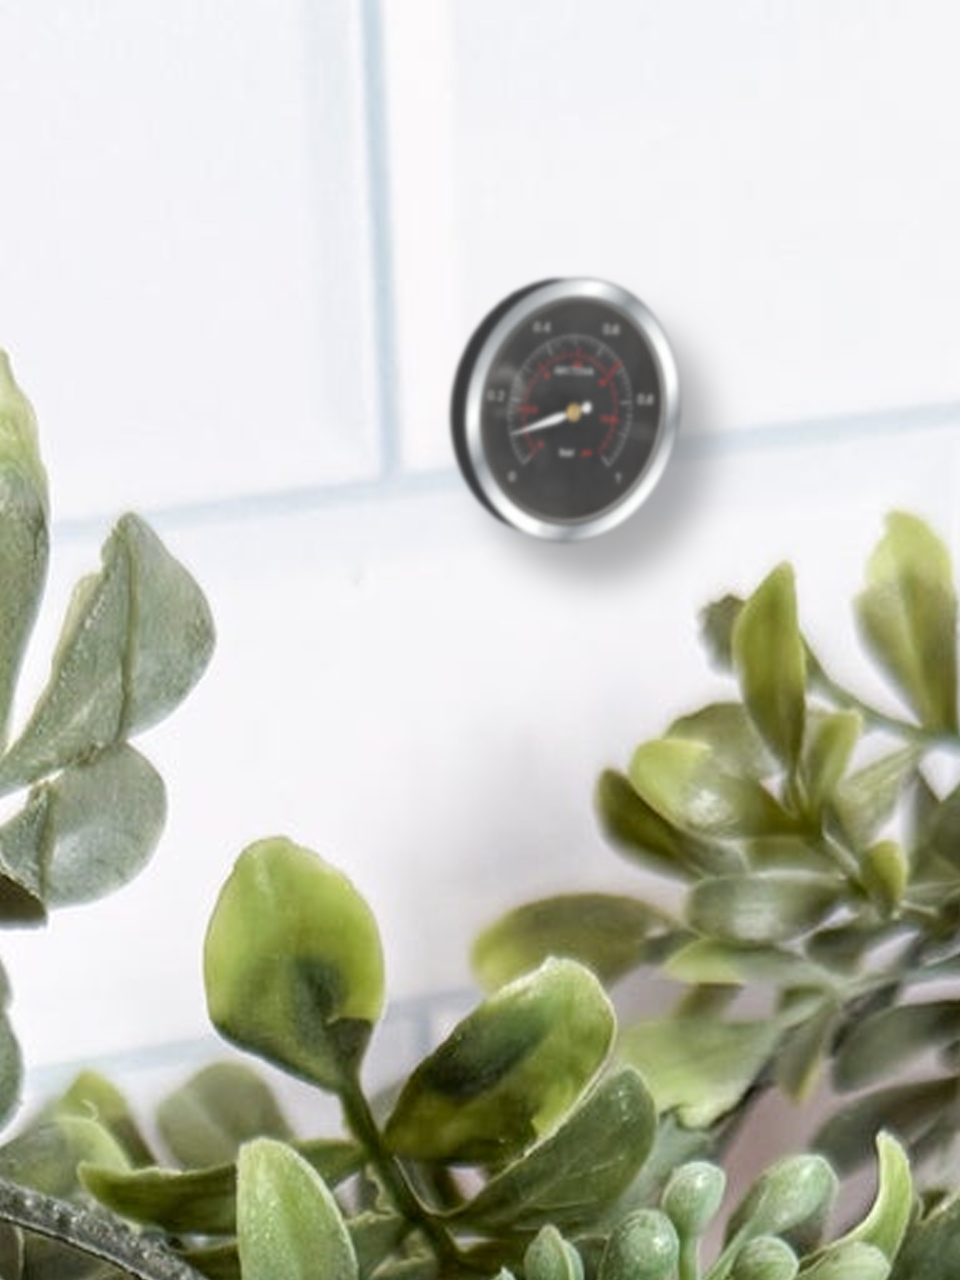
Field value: {"value": 0.1, "unit": "bar"}
